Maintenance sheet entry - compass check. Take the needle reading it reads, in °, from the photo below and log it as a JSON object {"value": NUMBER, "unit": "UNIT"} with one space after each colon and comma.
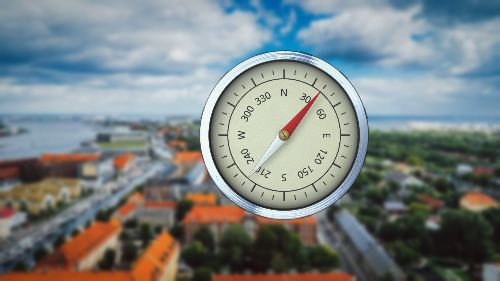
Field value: {"value": 40, "unit": "°"}
